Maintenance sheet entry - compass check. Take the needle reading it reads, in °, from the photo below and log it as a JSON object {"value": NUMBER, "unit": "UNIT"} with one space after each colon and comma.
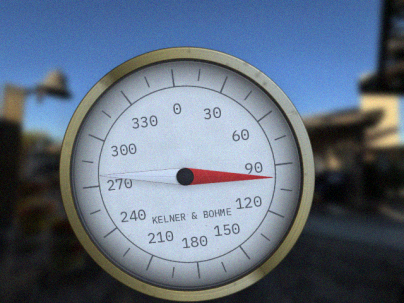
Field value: {"value": 97.5, "unit": "°"}
